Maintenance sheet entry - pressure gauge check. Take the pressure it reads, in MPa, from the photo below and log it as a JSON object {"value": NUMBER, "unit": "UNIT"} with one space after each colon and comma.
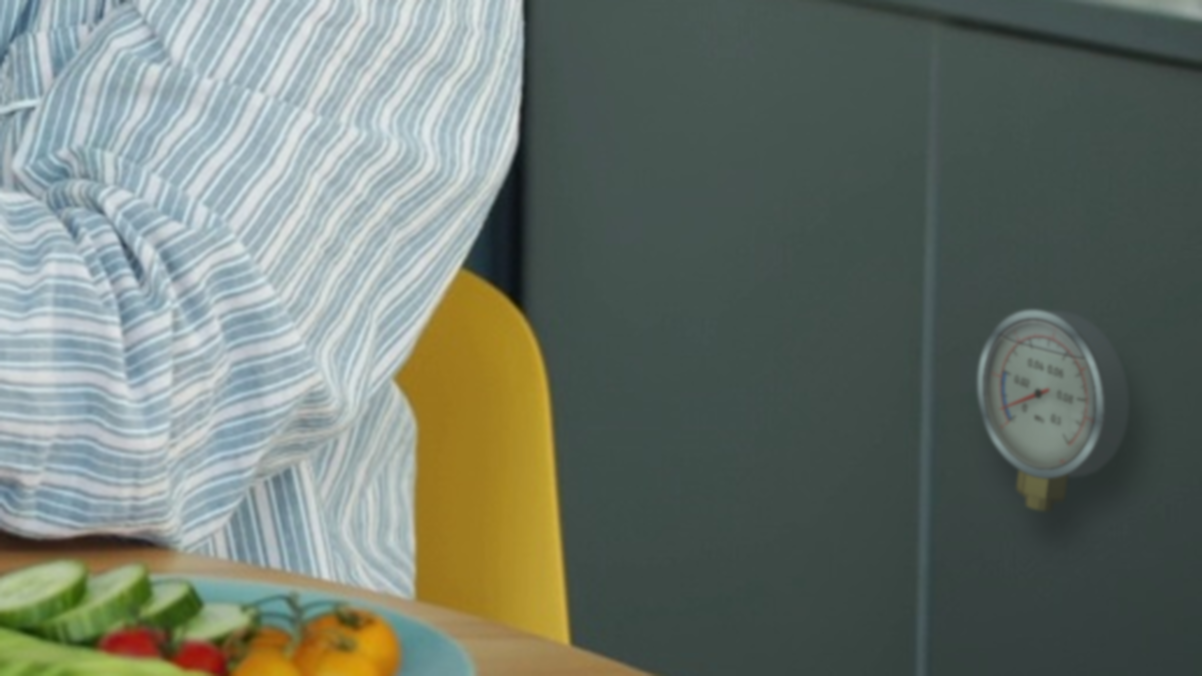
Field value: {"value": 0.005, "unit": "MPa"}
